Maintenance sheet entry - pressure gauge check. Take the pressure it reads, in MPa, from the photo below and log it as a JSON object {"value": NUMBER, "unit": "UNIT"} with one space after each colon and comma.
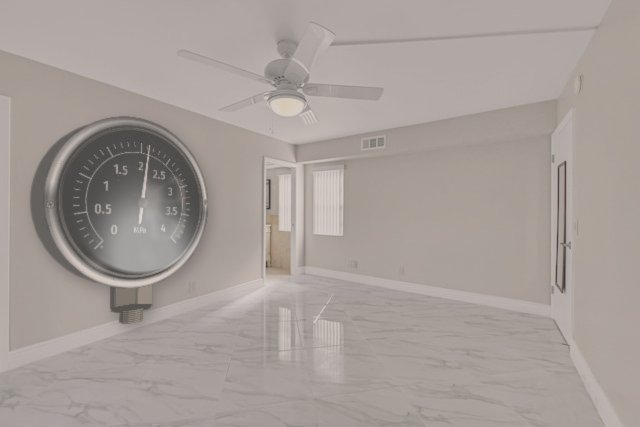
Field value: {"value": 2.1, "unit": "MPa"}
